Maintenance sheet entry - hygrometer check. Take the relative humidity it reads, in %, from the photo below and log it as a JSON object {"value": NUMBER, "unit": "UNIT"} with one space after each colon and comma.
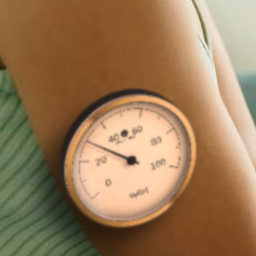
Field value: {"value": 30, "unit": "%"}
